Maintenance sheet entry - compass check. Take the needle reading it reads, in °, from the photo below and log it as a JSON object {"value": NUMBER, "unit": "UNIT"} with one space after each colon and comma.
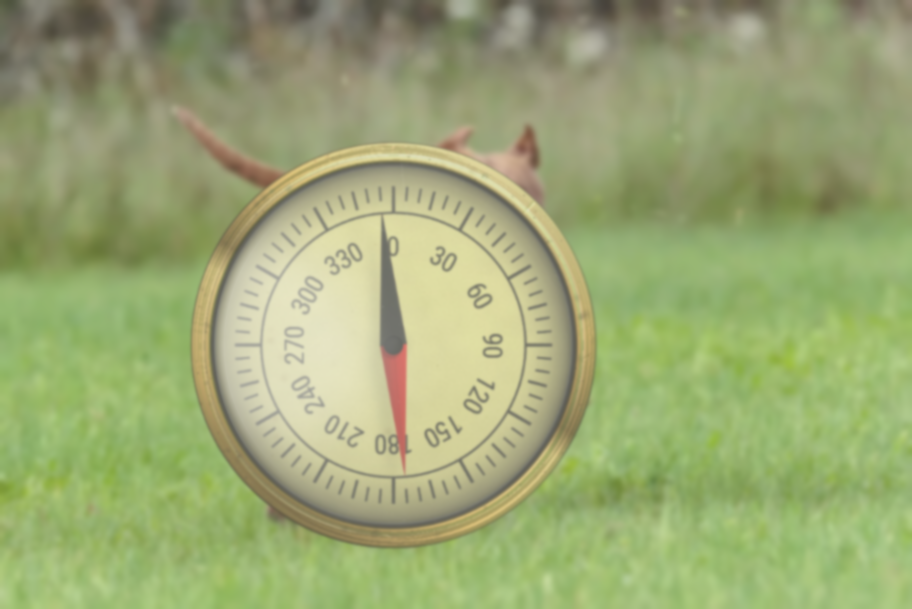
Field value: {"value": 175, "unit": "°"}
